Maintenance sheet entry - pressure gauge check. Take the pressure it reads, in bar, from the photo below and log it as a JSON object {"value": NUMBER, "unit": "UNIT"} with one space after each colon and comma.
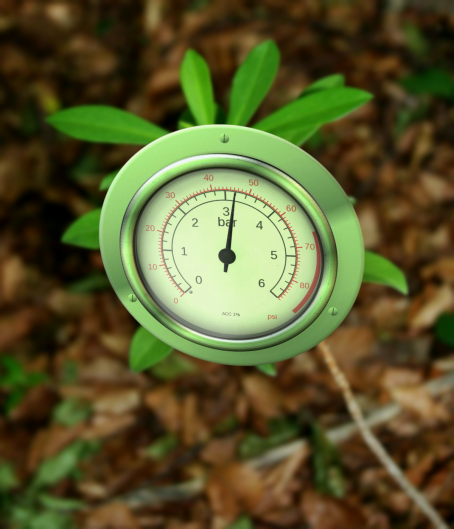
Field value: {"value": 3.2, "unit": "bar"}
